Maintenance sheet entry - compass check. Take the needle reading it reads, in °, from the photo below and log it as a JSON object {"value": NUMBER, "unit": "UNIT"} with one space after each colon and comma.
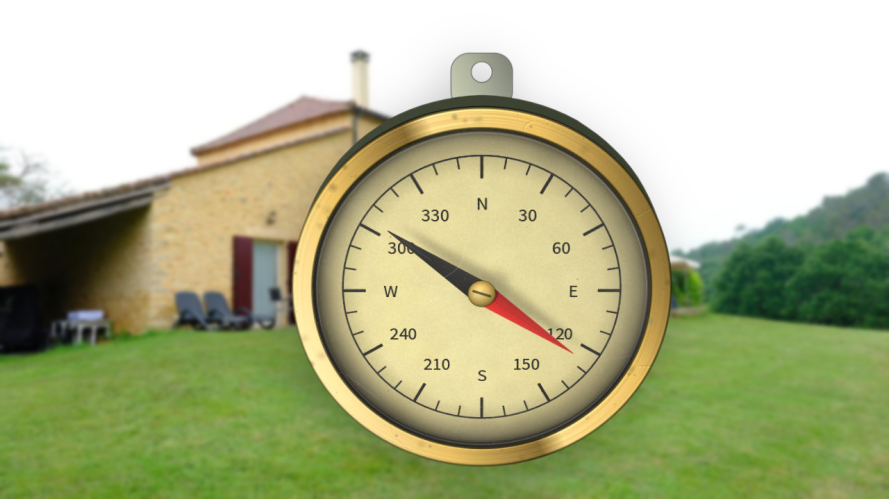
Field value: {"value": 125, "unit": "°"}
